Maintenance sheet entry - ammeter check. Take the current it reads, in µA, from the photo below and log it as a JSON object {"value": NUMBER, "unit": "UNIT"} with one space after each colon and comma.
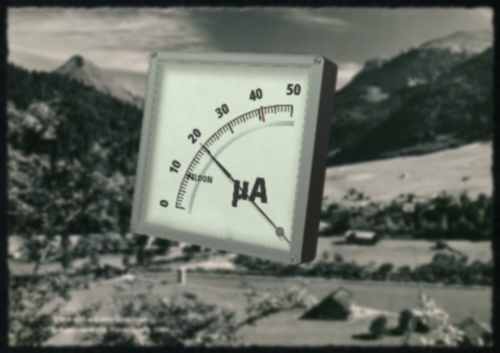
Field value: {"value": 20, "unit": "µA"}
